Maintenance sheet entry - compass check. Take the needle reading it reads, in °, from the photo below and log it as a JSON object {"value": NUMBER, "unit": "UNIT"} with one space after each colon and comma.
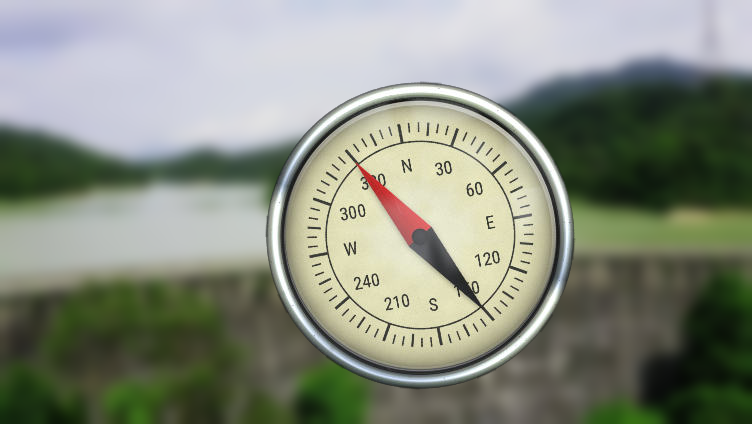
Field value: {"value": 330, "unit": "°"}
